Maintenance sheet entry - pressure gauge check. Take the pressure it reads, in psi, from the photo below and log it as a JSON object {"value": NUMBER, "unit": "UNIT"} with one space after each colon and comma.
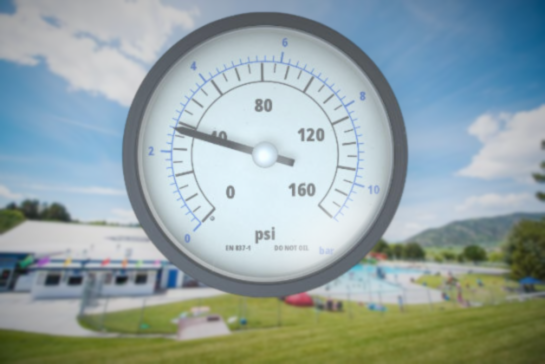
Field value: {"value": 37.5, "unit": "psi"}
